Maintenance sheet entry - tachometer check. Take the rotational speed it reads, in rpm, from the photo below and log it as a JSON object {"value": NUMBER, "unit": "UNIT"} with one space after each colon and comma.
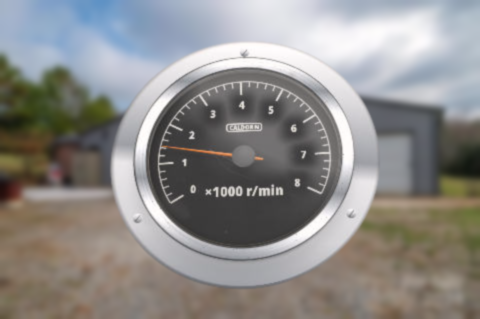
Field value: {"value": 1400, "unit": "rpm"}
